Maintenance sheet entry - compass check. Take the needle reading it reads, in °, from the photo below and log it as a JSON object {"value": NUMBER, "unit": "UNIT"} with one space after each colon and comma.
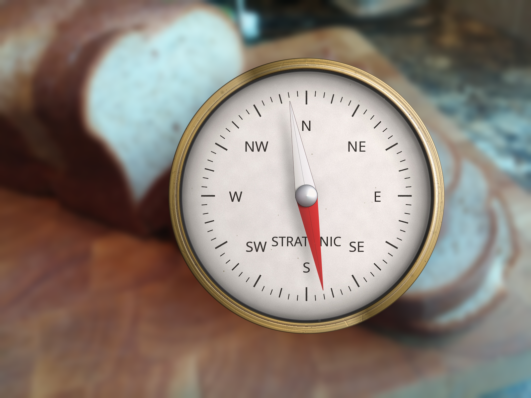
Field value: {"value": 170, "unit": "°"}
